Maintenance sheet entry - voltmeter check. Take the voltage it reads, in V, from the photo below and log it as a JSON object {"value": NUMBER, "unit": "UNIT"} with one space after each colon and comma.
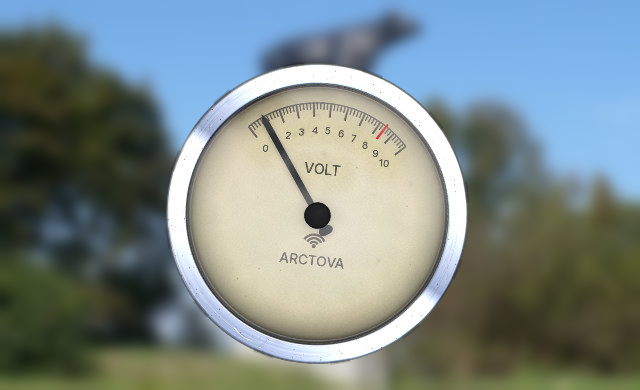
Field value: {"value": 1, "unit": "V"}
